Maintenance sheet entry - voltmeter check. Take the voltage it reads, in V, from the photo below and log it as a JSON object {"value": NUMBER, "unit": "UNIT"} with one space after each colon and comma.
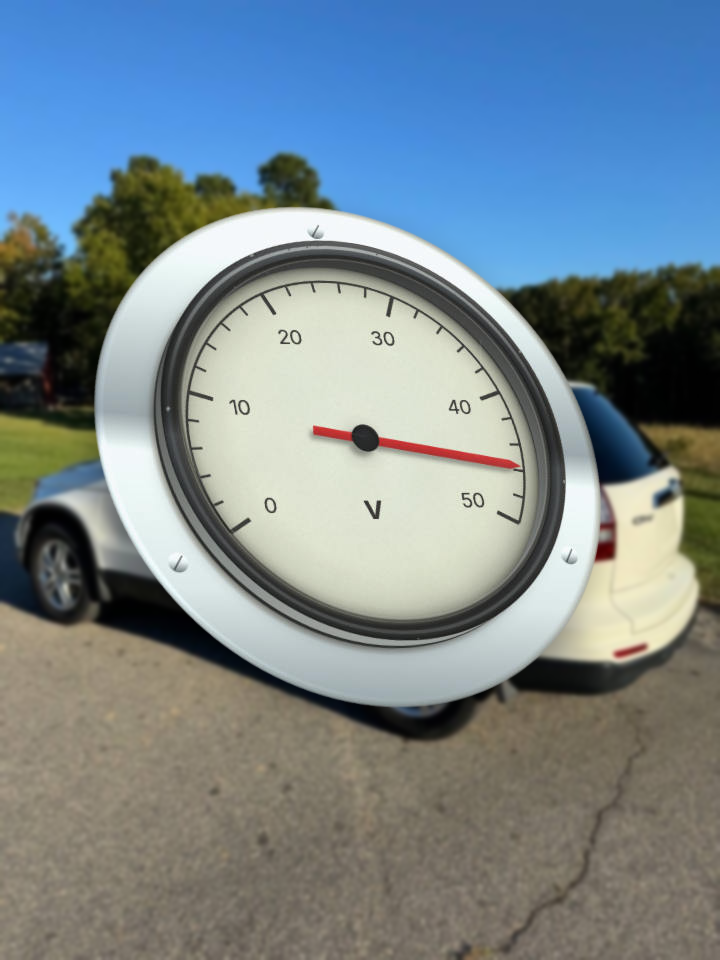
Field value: {"value": 46, "unit": "V"}
